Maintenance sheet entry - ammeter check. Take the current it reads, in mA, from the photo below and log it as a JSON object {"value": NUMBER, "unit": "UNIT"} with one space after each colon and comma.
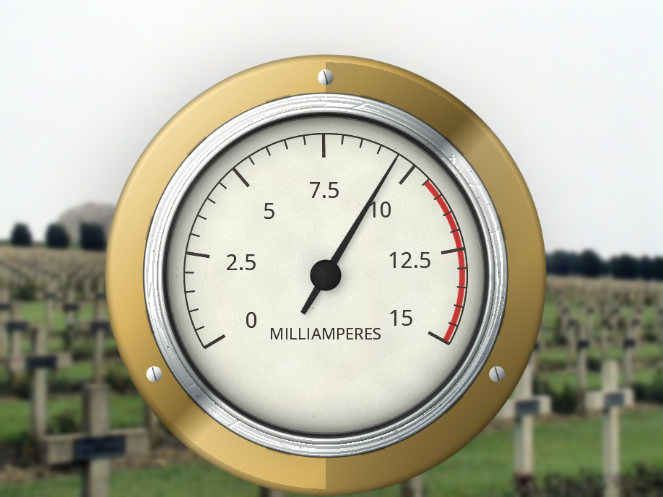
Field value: {"value": 9.5, "unit": "mA"}
